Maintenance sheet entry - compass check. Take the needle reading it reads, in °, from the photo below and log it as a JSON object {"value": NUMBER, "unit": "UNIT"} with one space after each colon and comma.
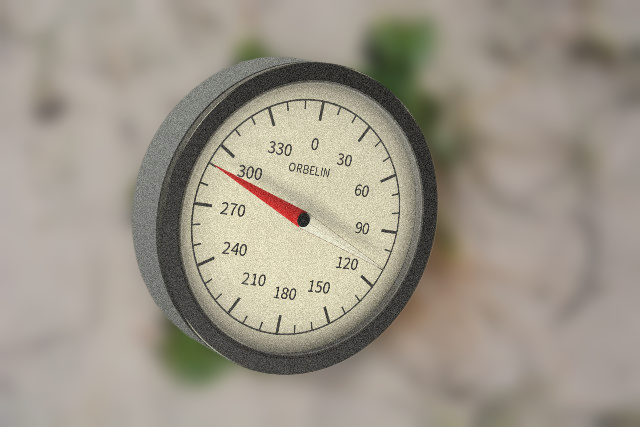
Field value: {"value": 290, "unit": "°"}
